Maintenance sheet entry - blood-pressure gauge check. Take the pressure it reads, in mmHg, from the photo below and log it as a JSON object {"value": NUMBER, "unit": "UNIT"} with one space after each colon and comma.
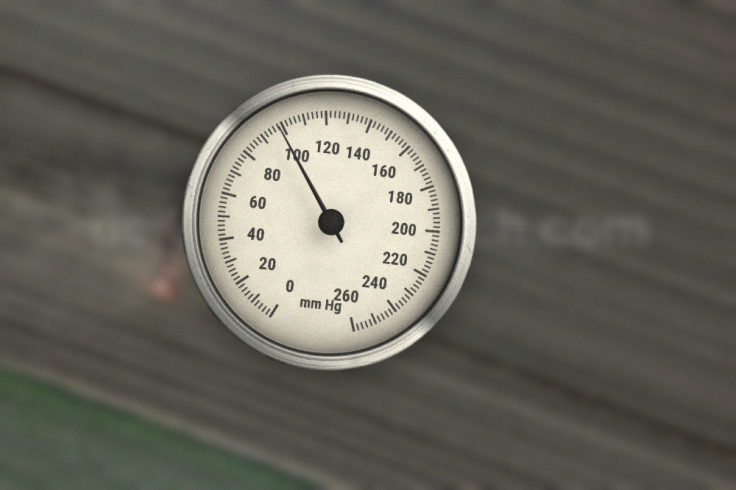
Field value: {"value": 98, "unit": "mmHg"}
